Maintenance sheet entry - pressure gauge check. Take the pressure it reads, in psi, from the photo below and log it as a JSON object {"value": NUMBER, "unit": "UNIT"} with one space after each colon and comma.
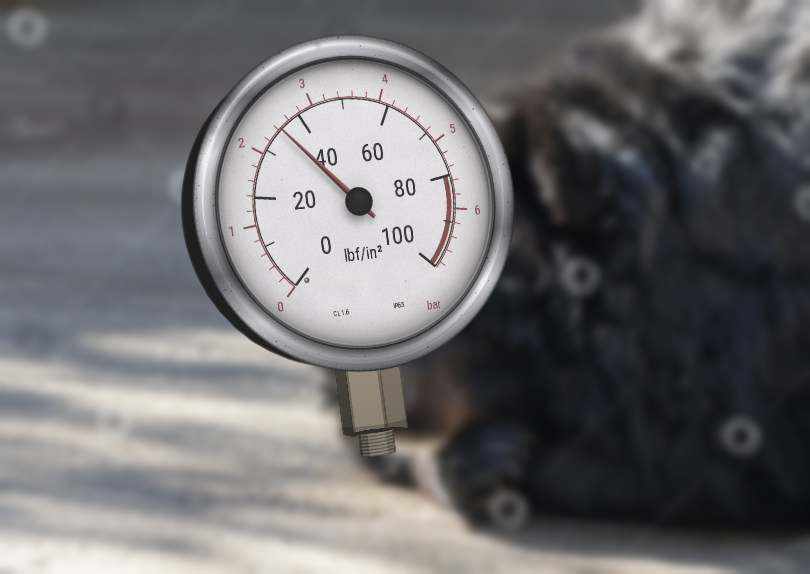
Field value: {"value": 35, "unit": "psi"}
